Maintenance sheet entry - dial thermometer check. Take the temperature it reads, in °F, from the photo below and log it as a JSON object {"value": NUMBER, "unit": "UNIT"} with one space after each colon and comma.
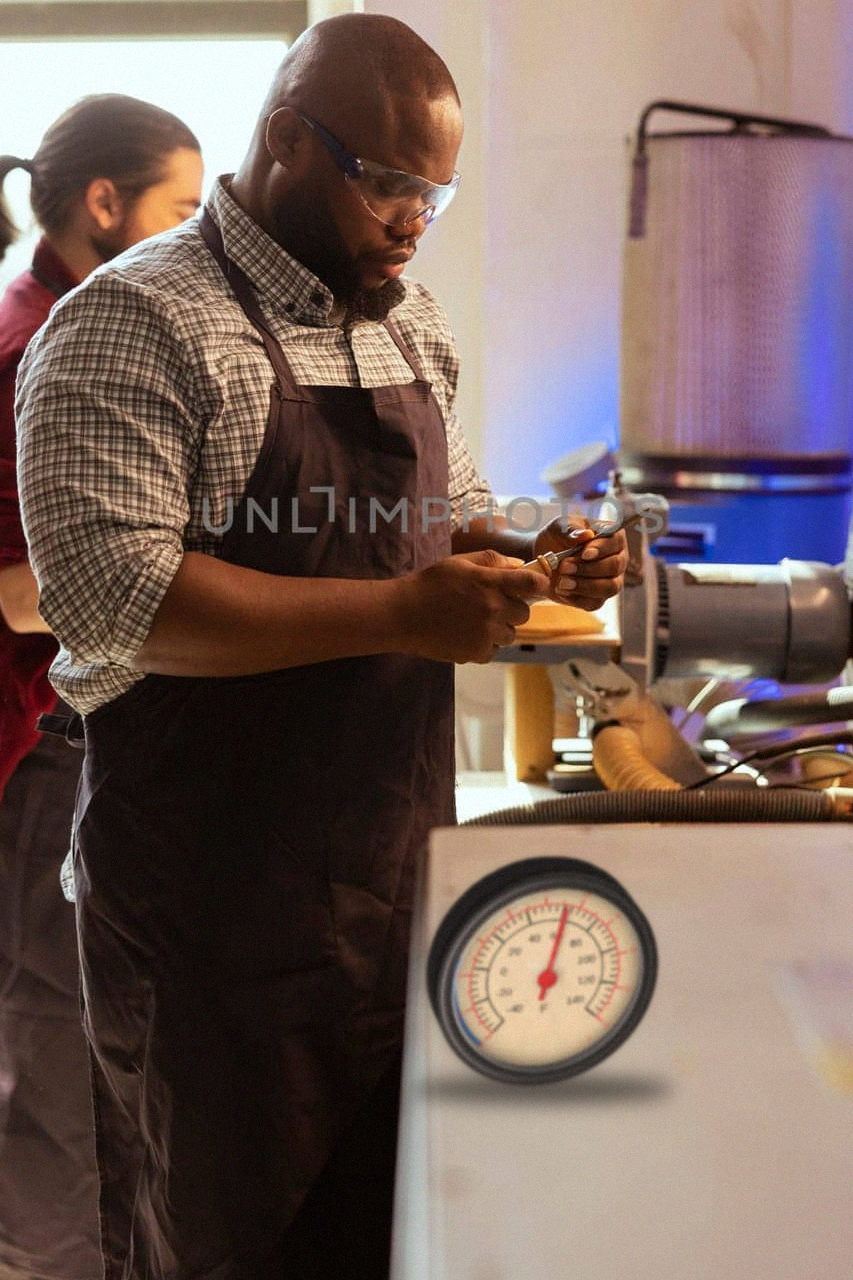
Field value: {"value": 60, "unit": "°F"}
